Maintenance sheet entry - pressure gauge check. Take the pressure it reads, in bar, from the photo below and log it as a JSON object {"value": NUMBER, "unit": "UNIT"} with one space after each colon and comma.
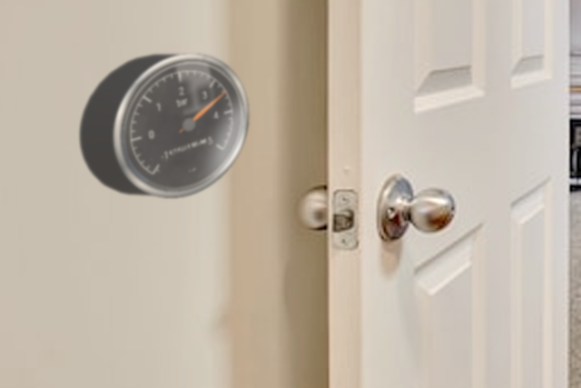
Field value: {"value": 3.4, "unit": "bar"}
